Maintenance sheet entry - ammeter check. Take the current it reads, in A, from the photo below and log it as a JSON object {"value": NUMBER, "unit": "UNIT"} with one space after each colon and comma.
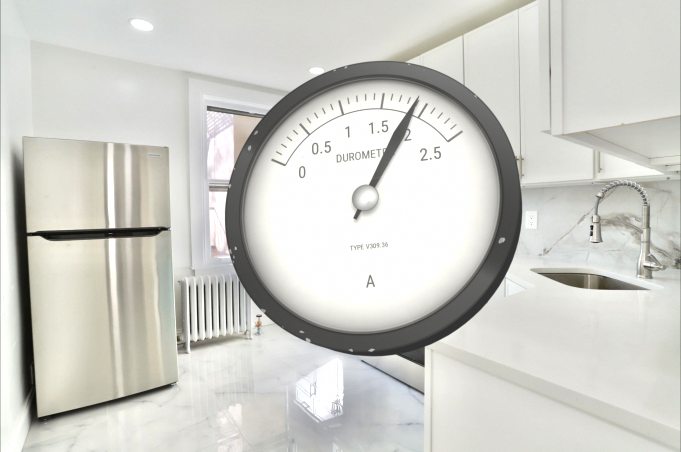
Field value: {"value": 1.9, "unit": "A"}
